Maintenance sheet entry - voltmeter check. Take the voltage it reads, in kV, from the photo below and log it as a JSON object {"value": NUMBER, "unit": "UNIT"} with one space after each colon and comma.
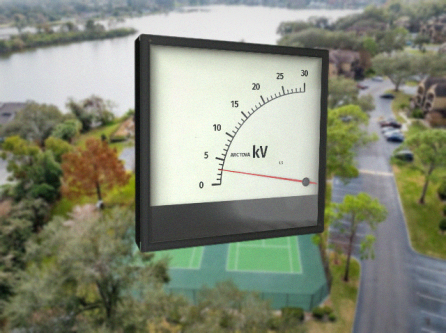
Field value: {"value": 3, "unit": "kV"}
